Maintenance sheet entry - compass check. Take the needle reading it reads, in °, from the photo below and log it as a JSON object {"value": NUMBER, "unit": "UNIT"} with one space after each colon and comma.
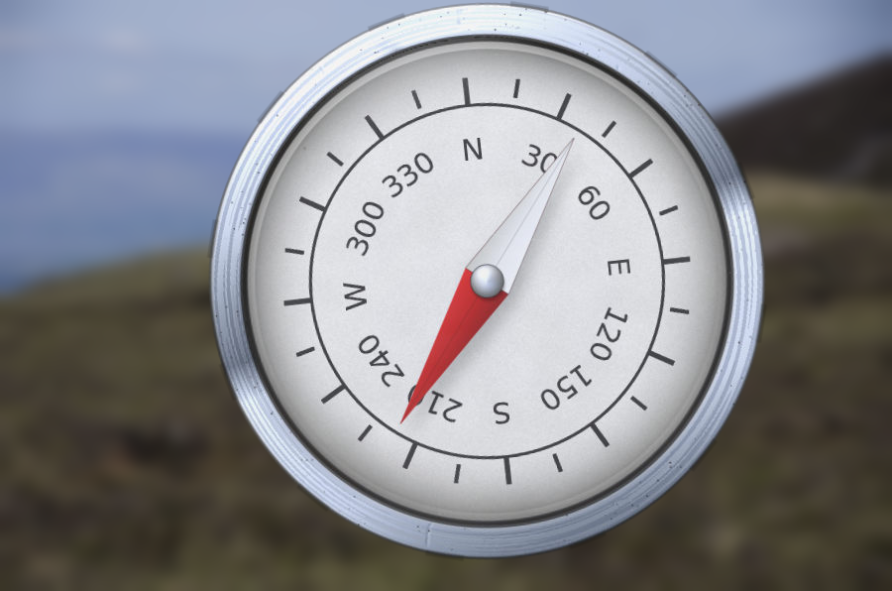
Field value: {"value": 217.5, "unit": "°"}
